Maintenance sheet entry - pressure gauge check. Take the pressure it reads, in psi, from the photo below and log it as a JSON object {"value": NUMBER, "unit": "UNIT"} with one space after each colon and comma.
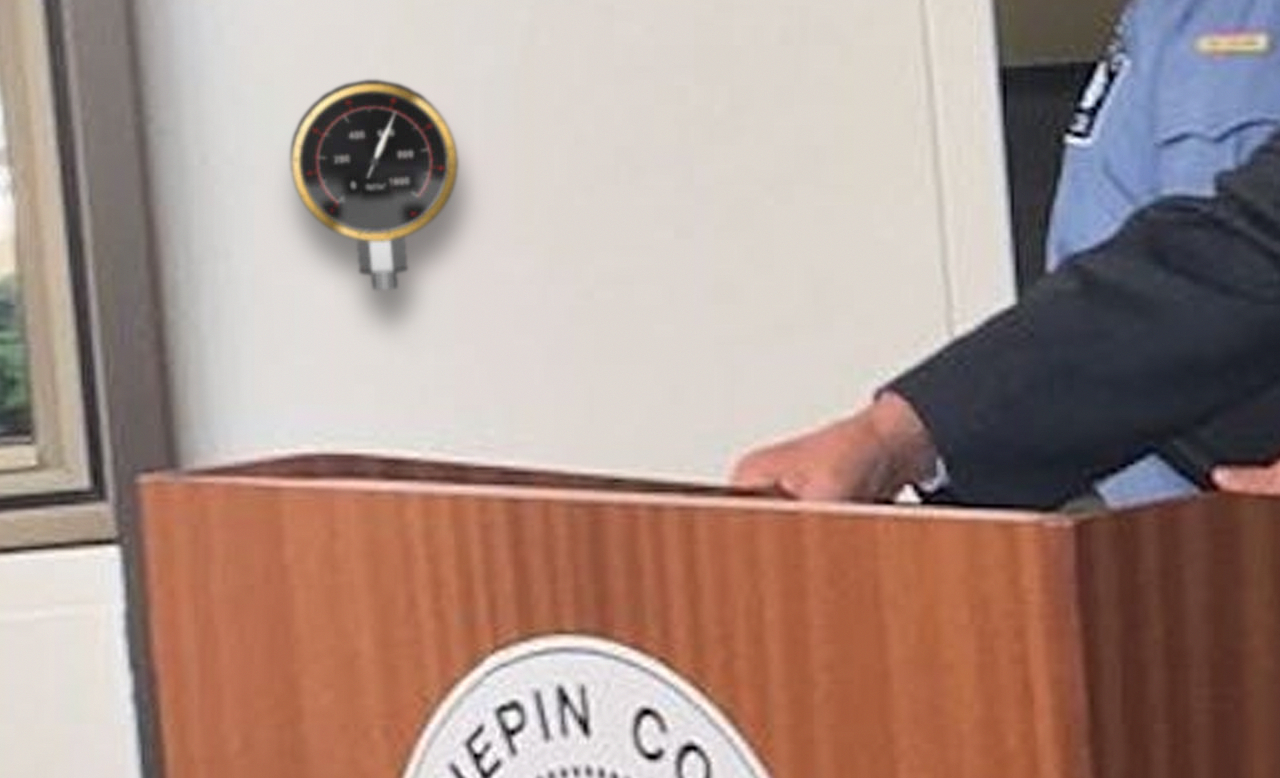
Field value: {"value": 600, "unit": "psi"}
